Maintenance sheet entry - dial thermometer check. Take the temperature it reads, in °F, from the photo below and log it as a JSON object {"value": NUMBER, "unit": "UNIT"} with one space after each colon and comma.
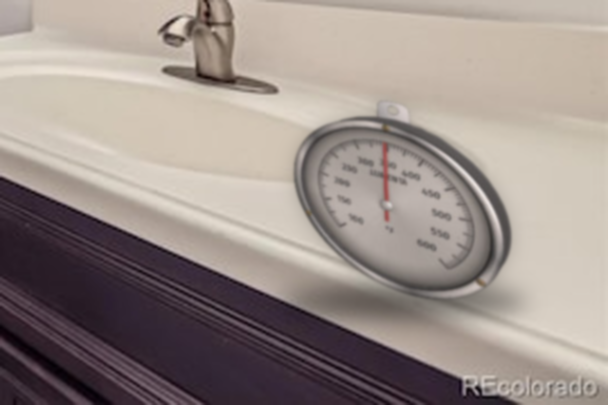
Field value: {"value": 350, "unit": "°F"}
